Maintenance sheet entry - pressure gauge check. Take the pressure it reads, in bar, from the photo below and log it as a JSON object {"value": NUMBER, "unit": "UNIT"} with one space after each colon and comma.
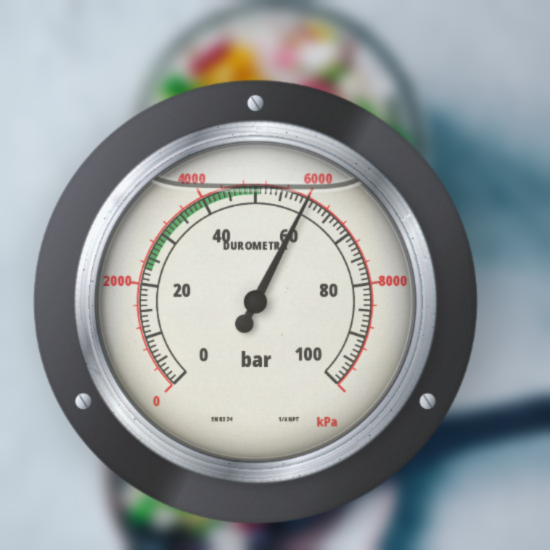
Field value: {"value": 60, "unit": "bar"}
